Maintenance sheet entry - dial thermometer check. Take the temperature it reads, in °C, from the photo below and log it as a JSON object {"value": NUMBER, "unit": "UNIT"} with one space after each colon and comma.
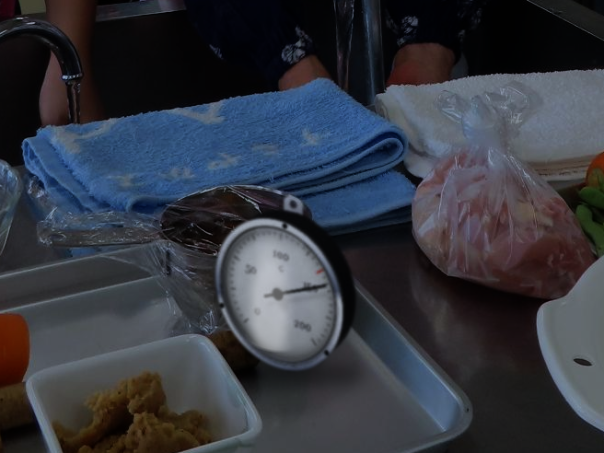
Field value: {"value": 150, "unit": "°C"}
